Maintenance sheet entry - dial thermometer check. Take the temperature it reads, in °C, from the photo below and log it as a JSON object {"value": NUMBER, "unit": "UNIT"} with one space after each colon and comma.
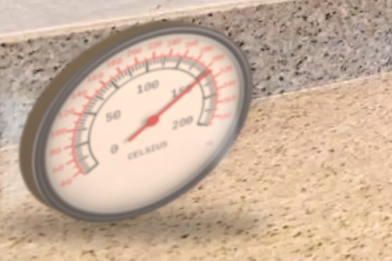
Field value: {"value": 150, "unit": "°C"}
